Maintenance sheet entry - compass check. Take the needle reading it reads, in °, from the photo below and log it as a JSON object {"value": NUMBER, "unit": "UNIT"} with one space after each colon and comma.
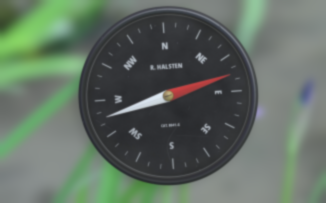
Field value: {"value": 75, "unit": "°"}
